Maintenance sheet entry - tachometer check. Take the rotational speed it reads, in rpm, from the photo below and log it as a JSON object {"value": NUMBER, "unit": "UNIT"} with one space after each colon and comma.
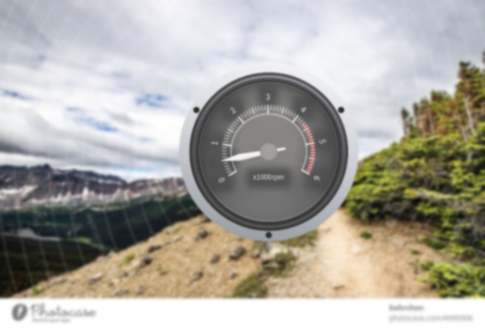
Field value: {"value": 500, "unit": "rpm"}
